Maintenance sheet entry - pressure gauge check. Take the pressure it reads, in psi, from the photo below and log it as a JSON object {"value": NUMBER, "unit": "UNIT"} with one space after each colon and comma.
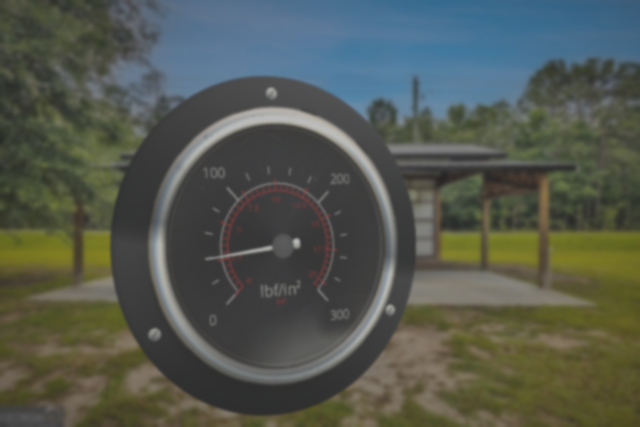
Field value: {"value": 40, "unit": "psi"}
